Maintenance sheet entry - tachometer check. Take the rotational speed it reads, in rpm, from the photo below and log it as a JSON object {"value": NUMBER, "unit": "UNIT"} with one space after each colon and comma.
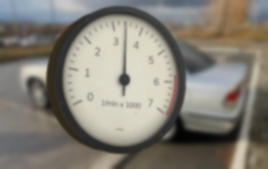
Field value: {"value": 3400, "unit": "rpm"}
